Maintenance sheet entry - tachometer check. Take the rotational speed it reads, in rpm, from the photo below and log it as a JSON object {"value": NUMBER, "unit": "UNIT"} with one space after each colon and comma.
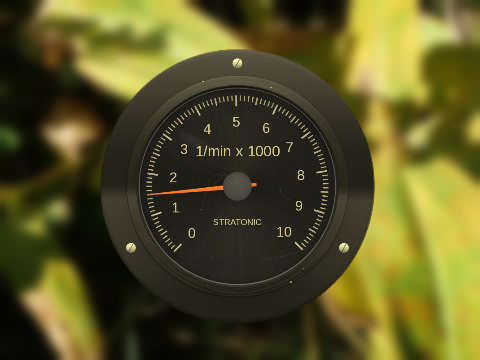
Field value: {"value": 1500, "unit": "rpm"}
